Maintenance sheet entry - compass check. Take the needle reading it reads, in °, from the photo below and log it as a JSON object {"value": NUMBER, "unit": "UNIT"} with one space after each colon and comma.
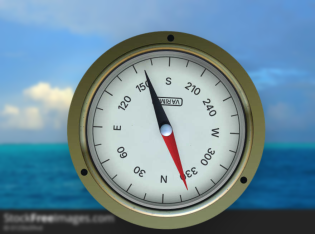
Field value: {"value": 337.5, "unit": "°"}
